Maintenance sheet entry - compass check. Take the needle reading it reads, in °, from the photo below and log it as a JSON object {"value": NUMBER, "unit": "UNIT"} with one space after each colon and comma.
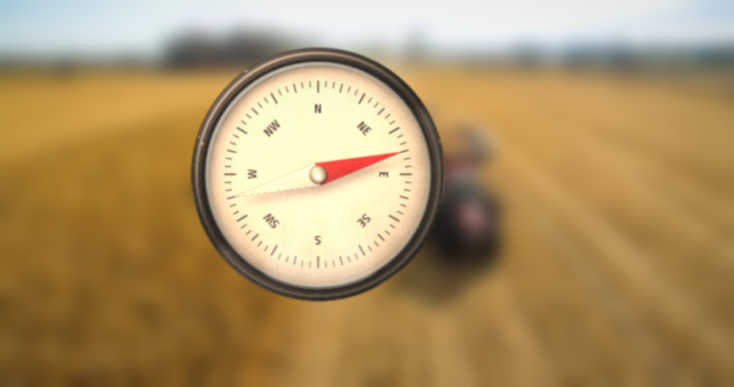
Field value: {"value": 75, "unit": "°"}
